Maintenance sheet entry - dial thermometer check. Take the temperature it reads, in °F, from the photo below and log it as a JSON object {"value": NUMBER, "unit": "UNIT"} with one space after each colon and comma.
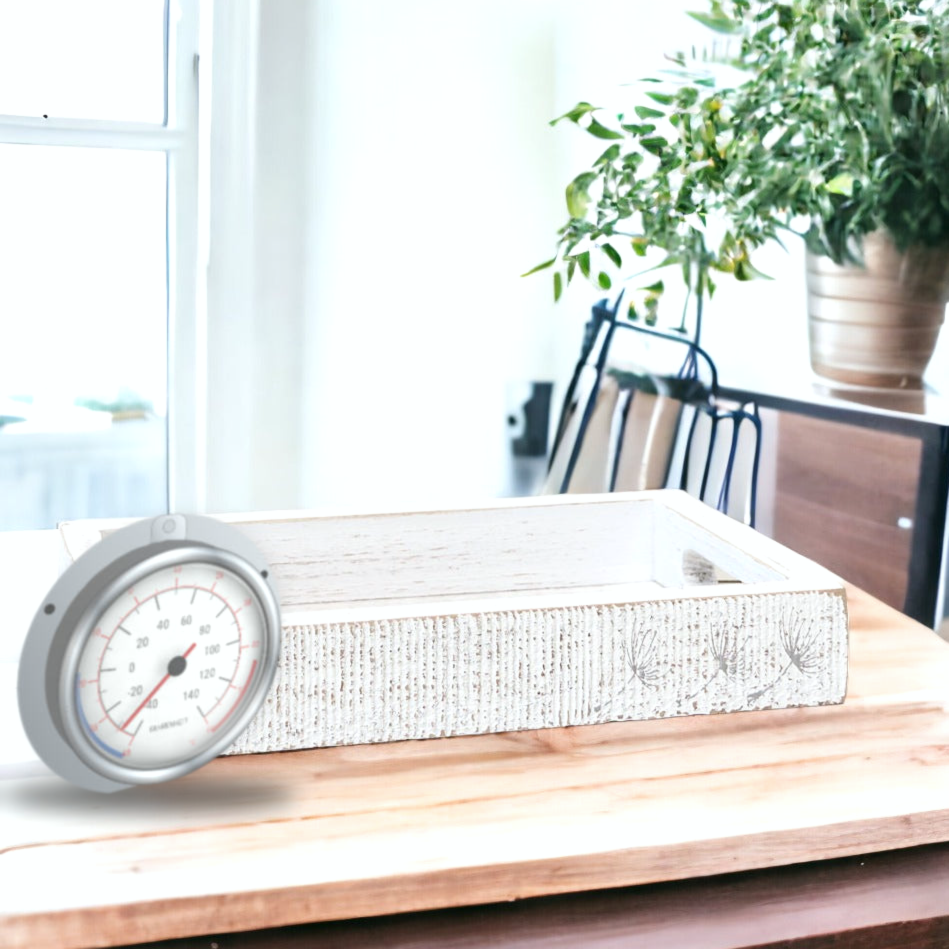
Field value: {"value": -30, "unit": "°F"}
